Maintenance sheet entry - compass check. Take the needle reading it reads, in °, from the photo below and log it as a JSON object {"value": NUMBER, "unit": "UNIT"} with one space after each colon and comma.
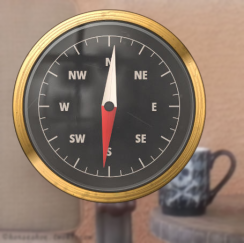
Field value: {"value": 185, "unit": "°"}
